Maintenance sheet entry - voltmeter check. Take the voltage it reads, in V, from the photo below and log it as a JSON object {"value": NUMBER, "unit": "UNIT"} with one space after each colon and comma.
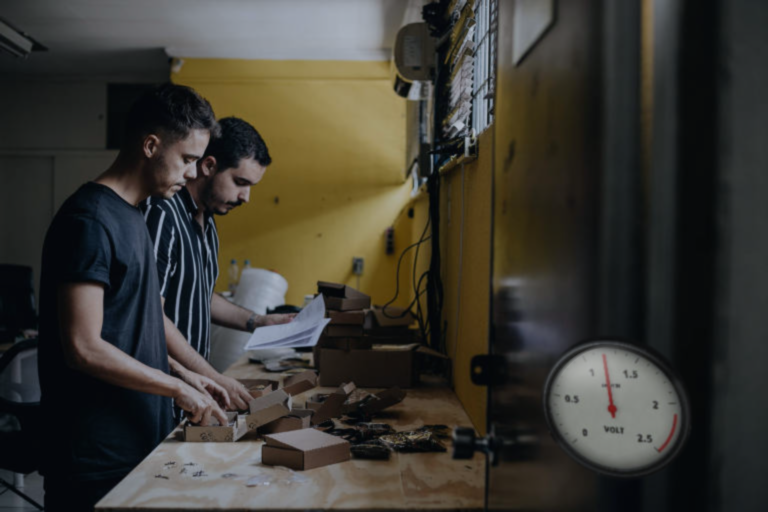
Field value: {"value": 1.2, "unit": "V"}
